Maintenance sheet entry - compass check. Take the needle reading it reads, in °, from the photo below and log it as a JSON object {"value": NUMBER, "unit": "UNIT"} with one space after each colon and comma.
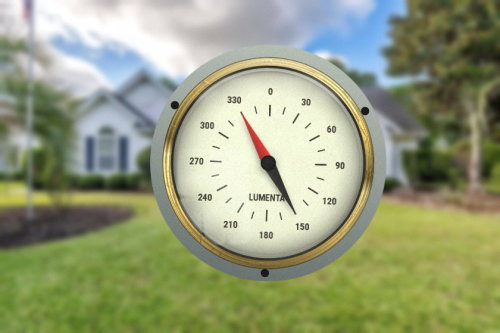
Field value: {"value": 330, "unit": "°"}
